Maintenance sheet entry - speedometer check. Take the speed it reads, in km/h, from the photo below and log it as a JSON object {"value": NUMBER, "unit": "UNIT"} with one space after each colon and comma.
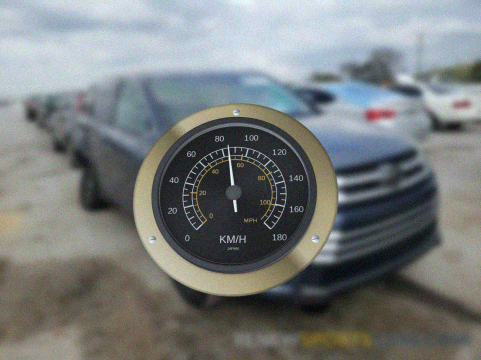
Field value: {"value": 85, "unit": "km/h"}
